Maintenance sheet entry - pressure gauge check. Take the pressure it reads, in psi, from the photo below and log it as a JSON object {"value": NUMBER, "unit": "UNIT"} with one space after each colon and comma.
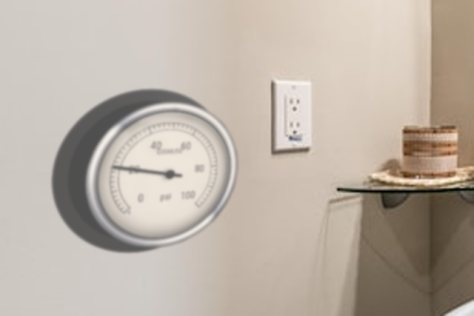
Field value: {"value": 20, "unit": "psi"}
